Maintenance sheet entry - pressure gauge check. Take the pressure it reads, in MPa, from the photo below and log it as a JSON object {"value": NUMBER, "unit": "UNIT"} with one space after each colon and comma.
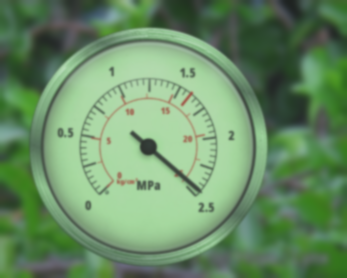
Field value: {"value": 2.45, "unit": "MPa"}
